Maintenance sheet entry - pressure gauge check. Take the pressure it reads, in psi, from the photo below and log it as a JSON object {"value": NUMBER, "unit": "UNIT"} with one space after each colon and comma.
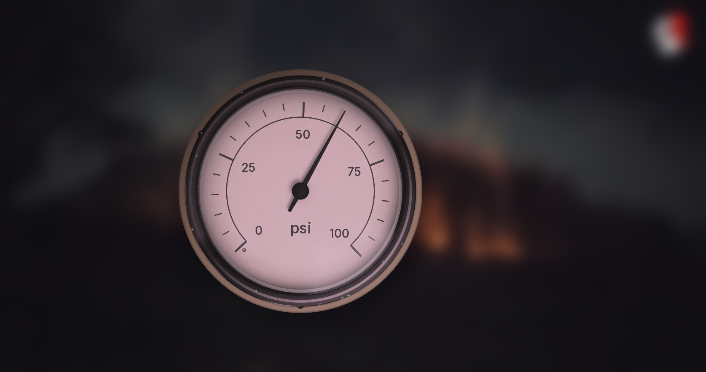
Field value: {"value": 60, "unit": "psi"}
